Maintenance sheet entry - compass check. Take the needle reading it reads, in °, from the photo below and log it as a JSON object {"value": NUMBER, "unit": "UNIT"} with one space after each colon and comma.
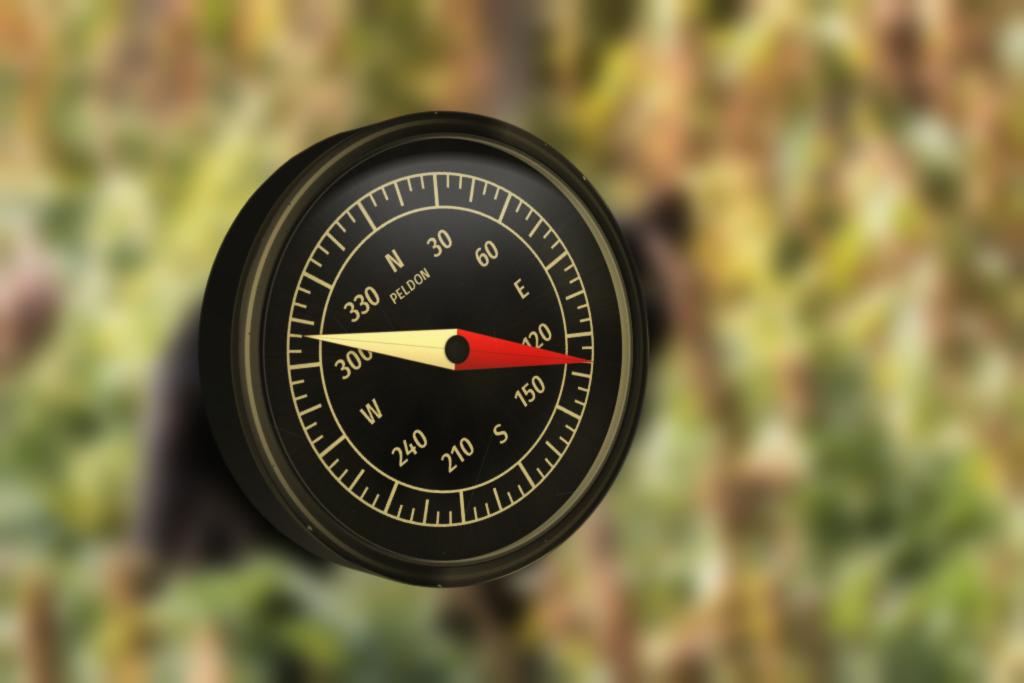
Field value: {"value": 130, "unit": "°"}
